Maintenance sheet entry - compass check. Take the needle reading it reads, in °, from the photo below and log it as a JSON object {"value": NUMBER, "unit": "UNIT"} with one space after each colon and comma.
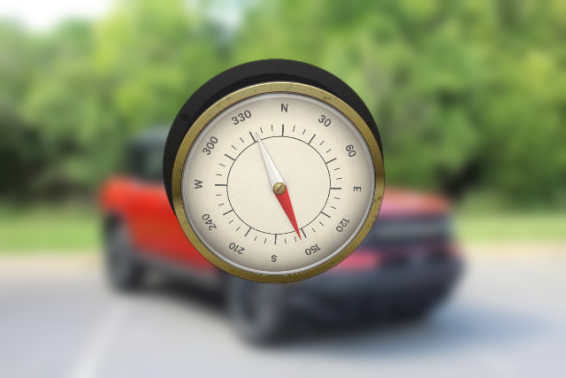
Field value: {"value": 155, "unit": "°"}
